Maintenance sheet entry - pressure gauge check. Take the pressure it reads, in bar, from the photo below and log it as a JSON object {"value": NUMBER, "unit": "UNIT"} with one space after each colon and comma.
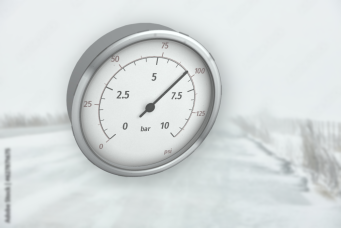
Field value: {"value": 6.5, "unit": "bar"}
